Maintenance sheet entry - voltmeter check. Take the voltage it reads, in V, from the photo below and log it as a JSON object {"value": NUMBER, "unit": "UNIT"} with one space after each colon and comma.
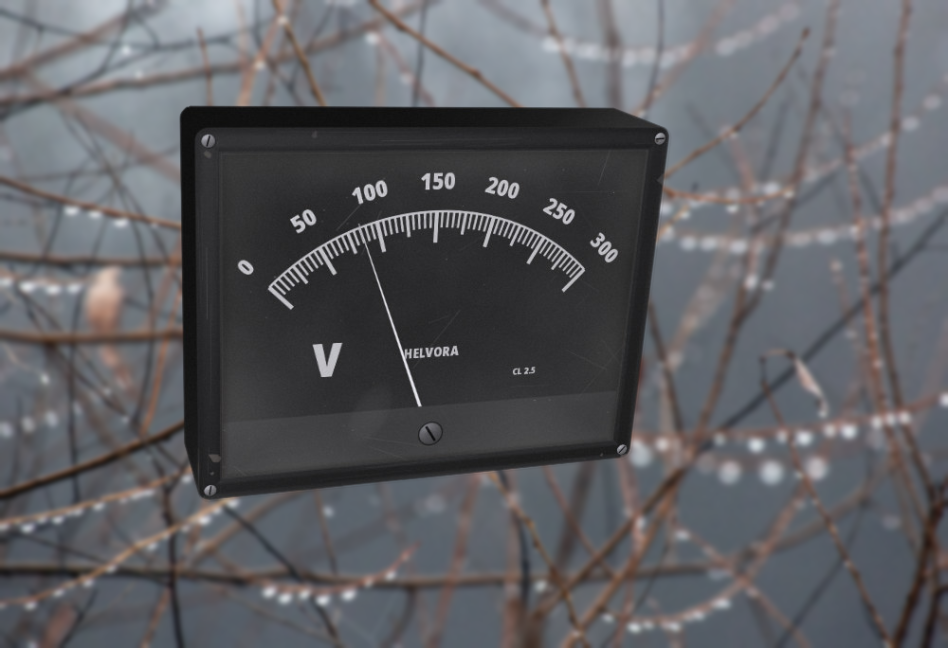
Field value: {"value": 85, "unit": "V"}
